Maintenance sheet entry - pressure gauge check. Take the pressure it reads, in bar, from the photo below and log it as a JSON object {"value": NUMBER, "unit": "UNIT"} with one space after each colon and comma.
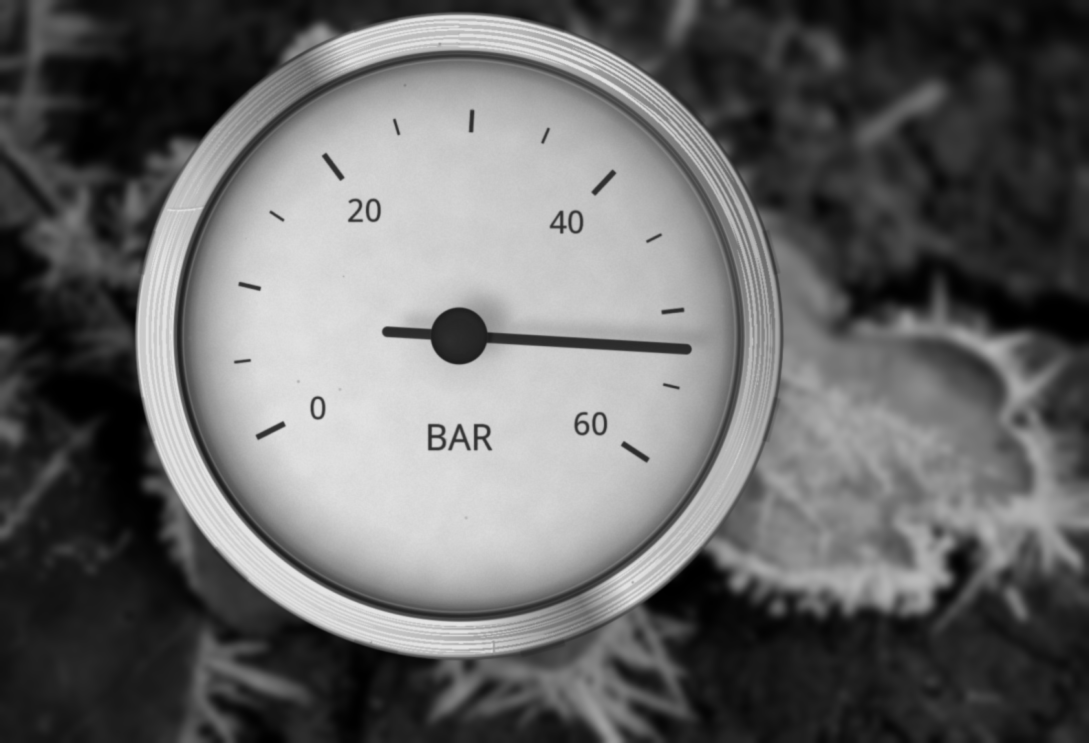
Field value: {"value": 52.5, "unit": "bar"}
